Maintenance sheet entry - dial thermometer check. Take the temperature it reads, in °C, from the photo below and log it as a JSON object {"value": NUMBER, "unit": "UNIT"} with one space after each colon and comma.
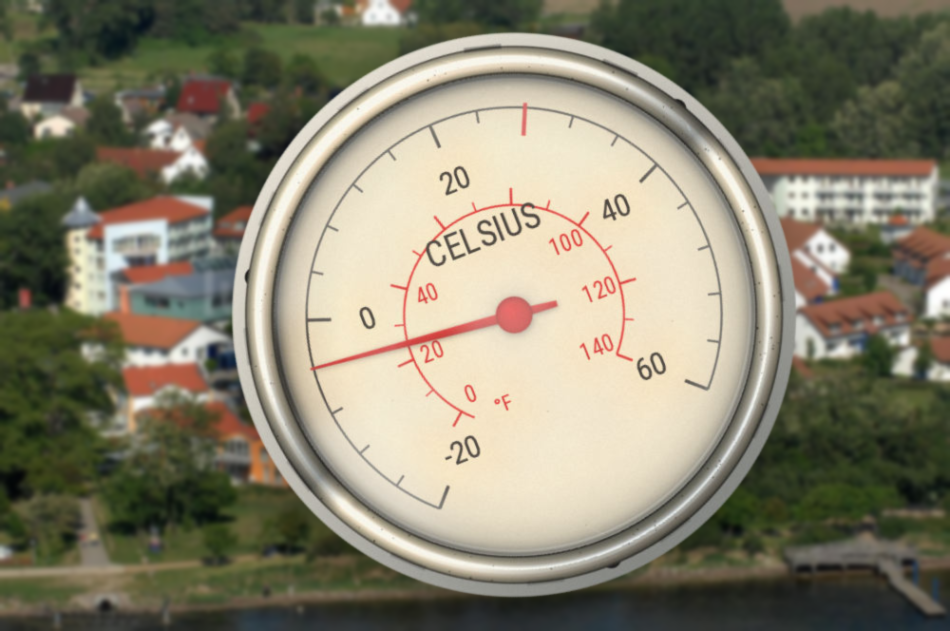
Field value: {"value": -4, "unit": "°C"}
